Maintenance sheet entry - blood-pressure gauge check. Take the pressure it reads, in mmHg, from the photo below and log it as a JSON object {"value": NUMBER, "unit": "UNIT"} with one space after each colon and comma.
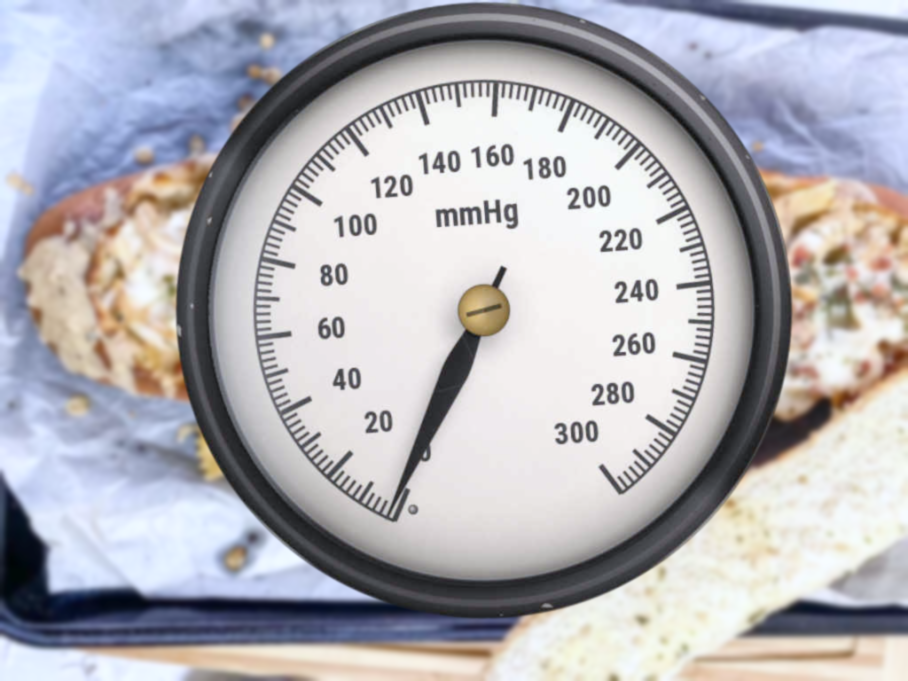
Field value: {"value": 2, "unit": "mmHg"}
